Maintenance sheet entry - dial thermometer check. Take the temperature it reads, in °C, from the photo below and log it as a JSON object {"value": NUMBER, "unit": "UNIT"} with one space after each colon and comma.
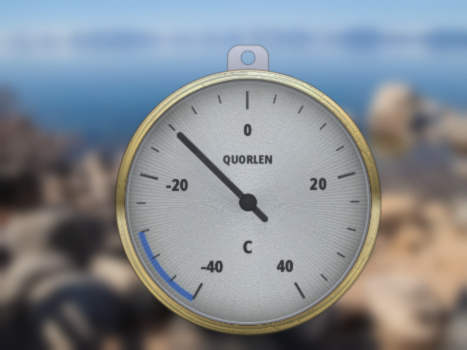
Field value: {"value": -12, "unit": "°C"}
